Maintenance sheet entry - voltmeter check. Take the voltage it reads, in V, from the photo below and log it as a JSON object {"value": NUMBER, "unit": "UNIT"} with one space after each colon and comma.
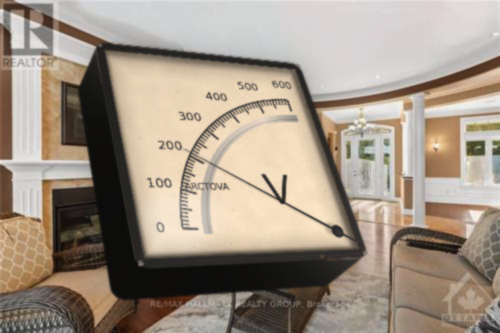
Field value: {"value": 200, "unit": "V"}
